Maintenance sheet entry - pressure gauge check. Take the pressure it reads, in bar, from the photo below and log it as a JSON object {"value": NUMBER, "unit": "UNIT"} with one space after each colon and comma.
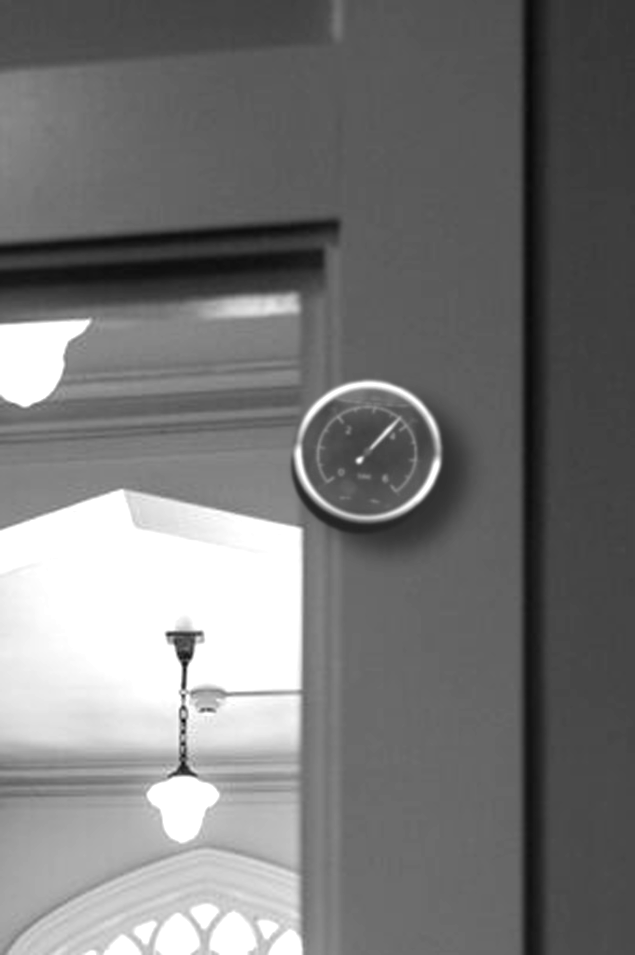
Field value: {"value": 3.75, "unit": "bar"}
